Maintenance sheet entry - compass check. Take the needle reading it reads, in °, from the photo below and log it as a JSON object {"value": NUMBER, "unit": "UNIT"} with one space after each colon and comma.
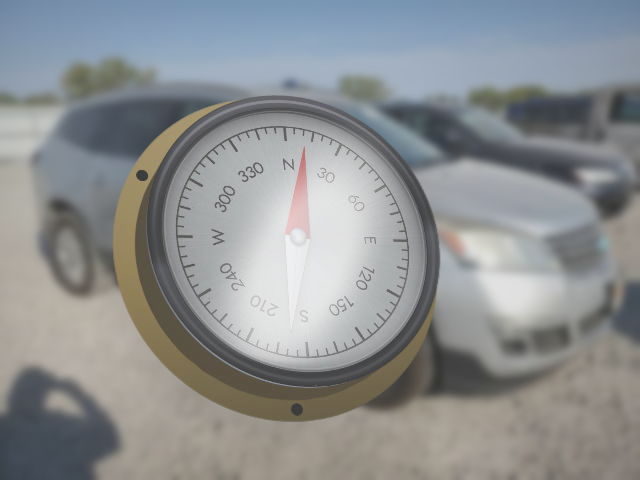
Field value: {"value": 10, "unit": "°"}
